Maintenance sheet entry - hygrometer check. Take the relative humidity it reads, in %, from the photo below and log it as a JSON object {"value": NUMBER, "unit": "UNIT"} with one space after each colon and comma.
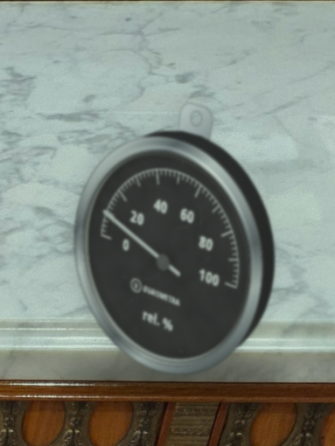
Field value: {"value": 10, "unit": "%"}
